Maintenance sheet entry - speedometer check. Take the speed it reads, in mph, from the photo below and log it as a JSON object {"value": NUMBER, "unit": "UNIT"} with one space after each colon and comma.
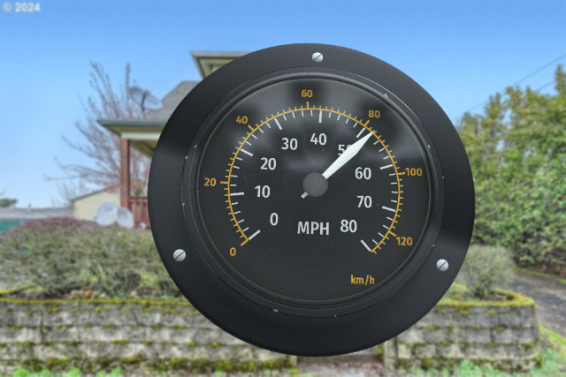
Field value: {"value": 52, "unit": "mph"}
